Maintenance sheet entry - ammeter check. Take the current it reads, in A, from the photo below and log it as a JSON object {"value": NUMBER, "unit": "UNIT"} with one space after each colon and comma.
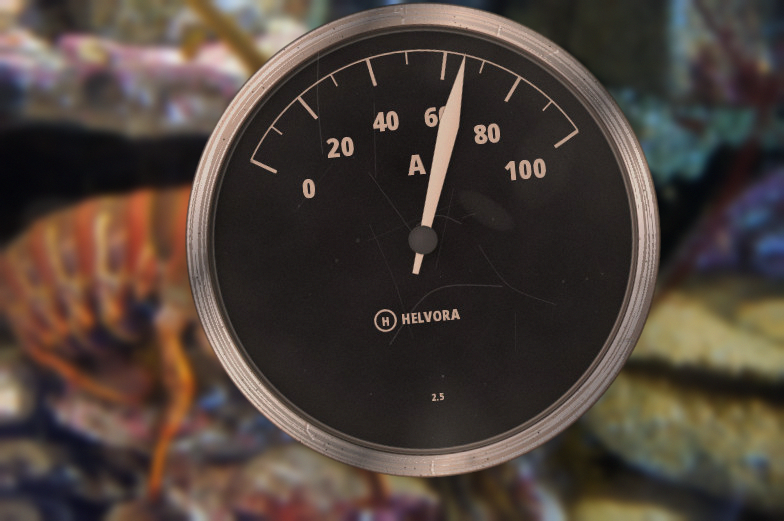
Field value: {"value": 65, "unit": "A"}
